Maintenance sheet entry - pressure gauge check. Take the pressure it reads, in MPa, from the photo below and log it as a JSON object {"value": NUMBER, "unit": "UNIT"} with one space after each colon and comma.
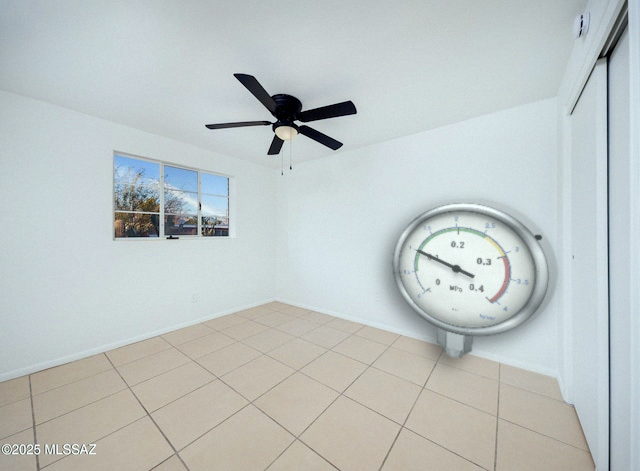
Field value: {"value": 0.1, "unit": "MPa"}
